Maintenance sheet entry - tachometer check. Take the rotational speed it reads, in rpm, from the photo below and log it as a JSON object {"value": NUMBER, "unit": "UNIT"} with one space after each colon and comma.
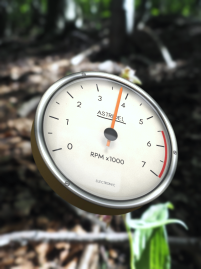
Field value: {"value": 3750, "unit": "rpm"}
